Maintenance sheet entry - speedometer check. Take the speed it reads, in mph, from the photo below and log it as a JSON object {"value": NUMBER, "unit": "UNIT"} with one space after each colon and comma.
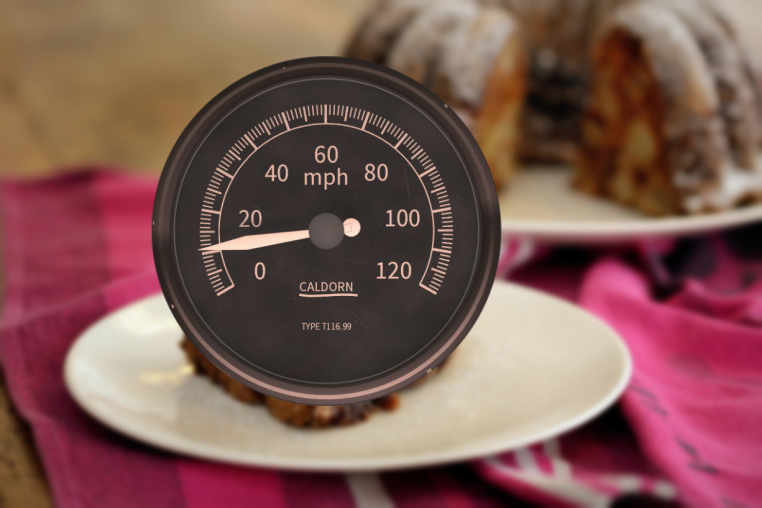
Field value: {"value": 11, "unit": "mph"}
